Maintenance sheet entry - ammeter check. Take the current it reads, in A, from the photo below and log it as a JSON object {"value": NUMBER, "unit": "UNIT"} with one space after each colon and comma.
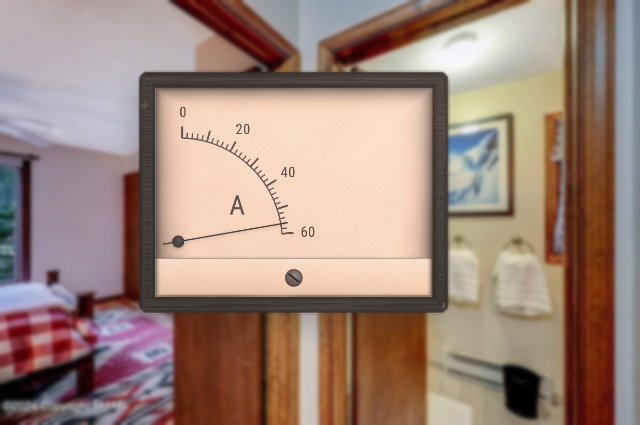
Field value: {"value": 56, "unit": "A"}
